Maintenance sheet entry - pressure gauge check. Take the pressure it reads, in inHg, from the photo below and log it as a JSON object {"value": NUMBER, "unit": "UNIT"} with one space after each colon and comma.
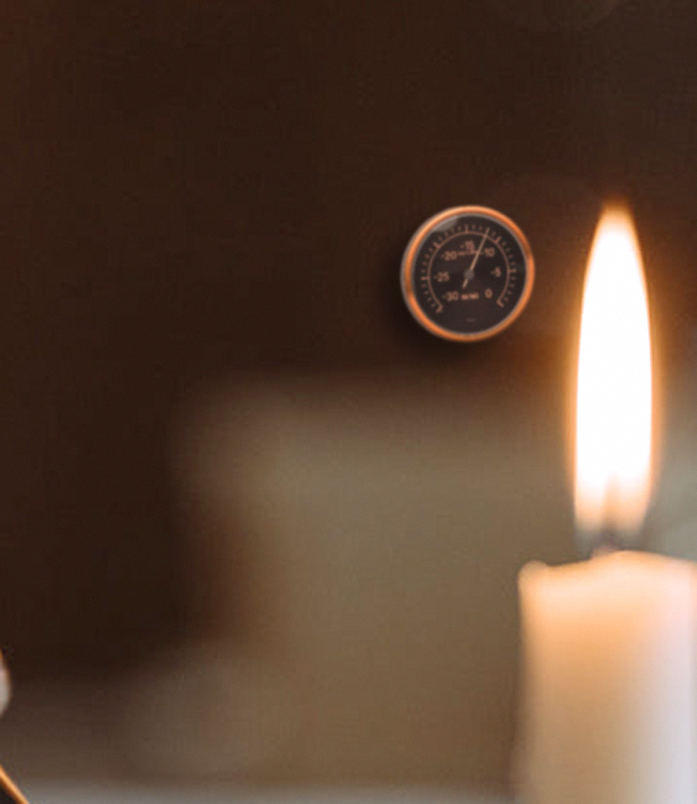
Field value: {"value": -12, "unit": "inHg"}
